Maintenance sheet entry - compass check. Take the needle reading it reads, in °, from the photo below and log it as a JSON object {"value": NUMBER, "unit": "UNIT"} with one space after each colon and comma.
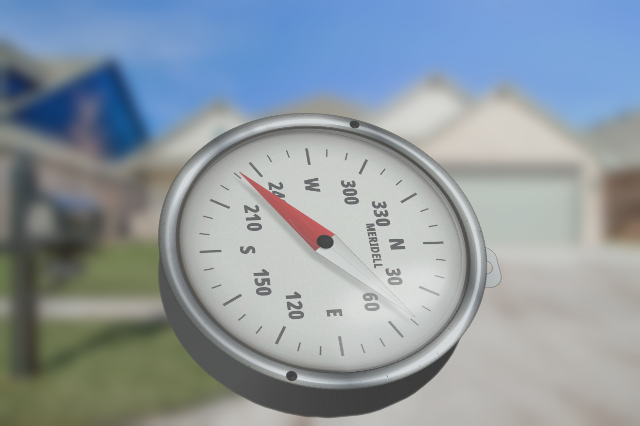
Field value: {"value": 230, "unit": "°"}
